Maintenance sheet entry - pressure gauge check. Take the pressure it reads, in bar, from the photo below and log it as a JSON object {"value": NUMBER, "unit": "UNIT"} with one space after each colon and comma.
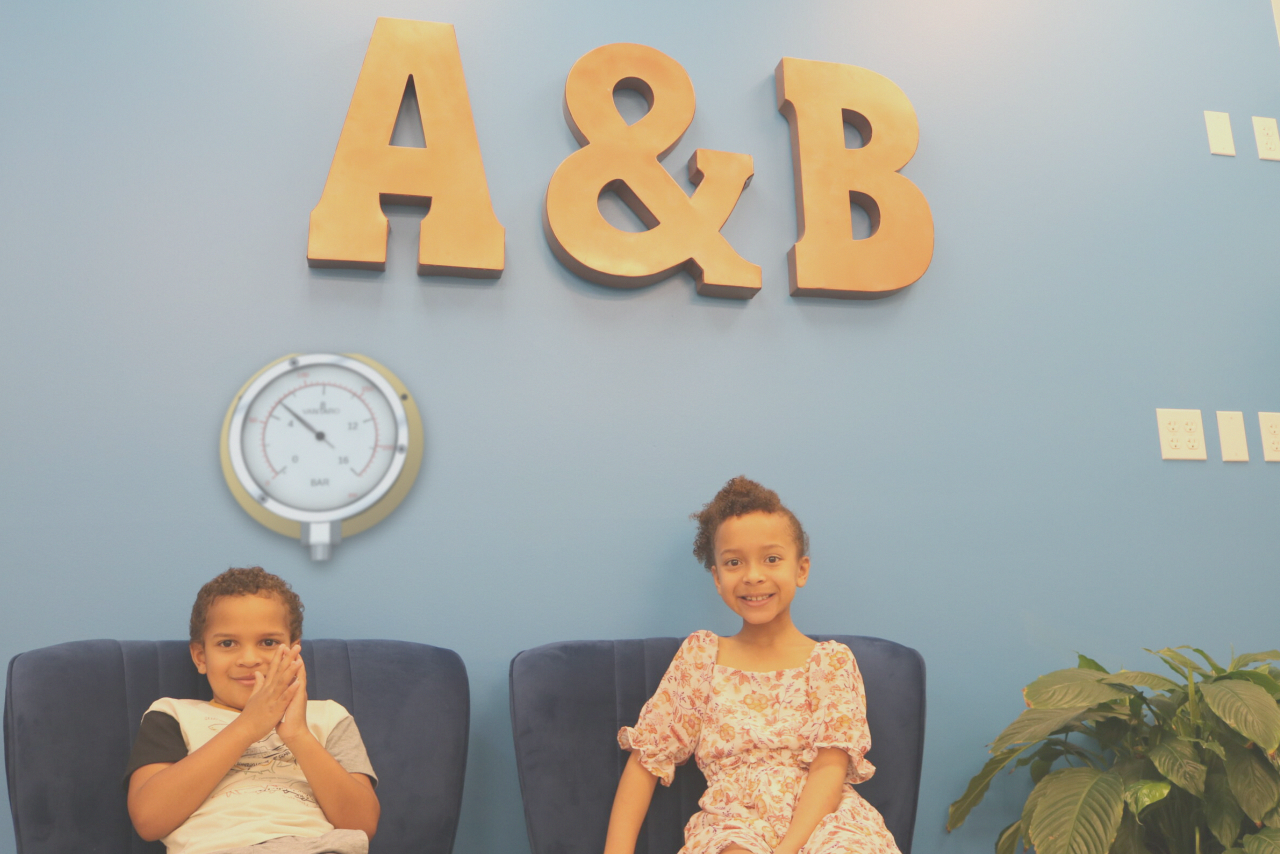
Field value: {"value": 5, "unit": "bar"}
